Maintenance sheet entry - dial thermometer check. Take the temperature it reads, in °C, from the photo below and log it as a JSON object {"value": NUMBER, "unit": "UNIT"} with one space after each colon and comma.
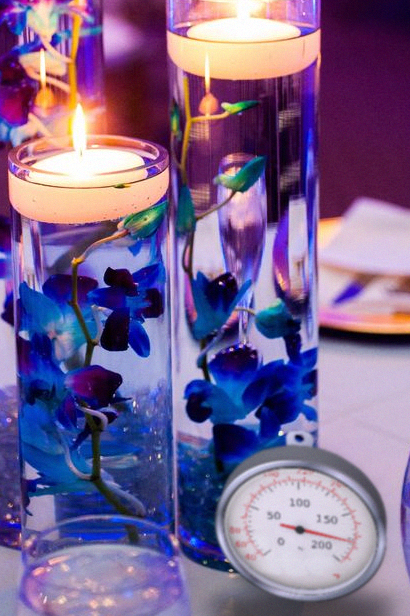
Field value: {"value": 175, "unit": "°C"}
